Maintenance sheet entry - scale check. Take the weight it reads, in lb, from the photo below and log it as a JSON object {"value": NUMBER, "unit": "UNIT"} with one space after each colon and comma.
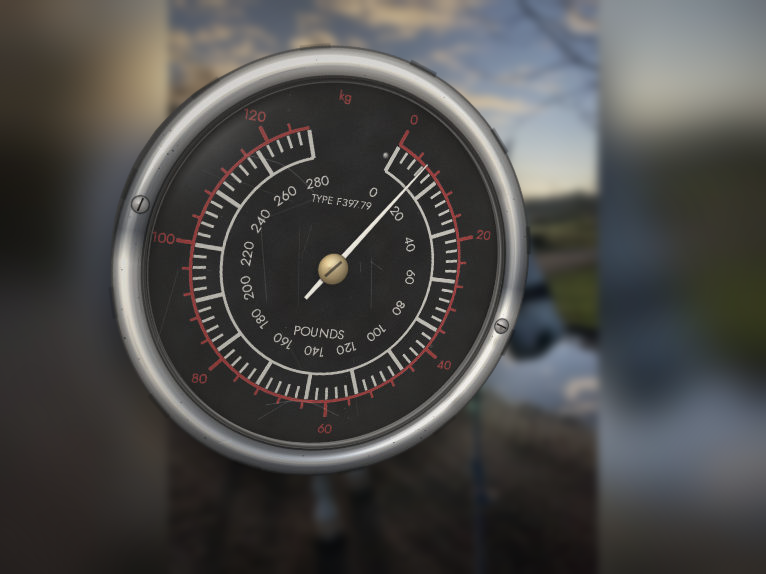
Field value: {"value": 12, "unit": "lb"}
